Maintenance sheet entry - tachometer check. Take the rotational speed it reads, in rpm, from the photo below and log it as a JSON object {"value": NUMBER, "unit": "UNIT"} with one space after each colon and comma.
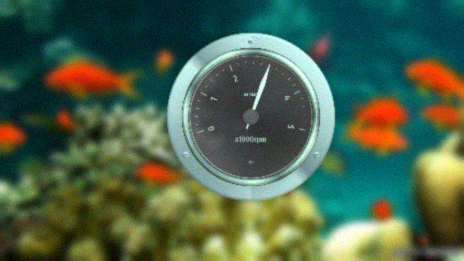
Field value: {"value": 3000, "unit": "rpm"}
